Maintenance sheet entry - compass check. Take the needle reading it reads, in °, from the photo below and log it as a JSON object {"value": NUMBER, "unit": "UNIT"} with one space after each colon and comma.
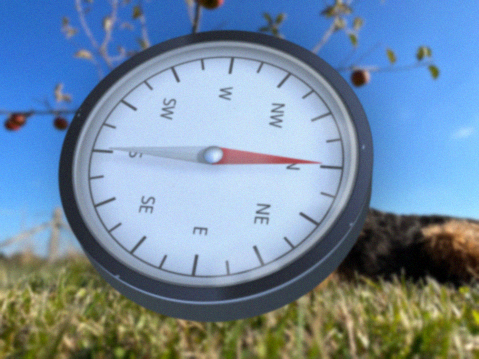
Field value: {"value": 0, "unit": "°"}
